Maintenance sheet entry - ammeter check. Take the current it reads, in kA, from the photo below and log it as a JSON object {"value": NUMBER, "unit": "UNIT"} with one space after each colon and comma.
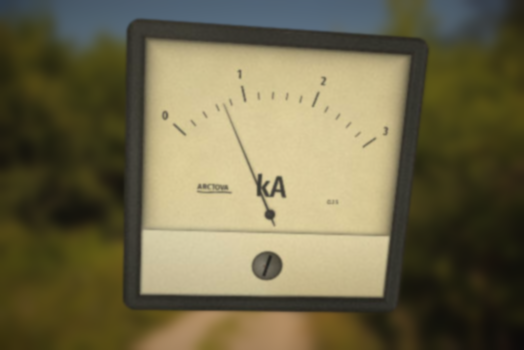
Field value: {"value": 0.7, "unit": "kA"}
